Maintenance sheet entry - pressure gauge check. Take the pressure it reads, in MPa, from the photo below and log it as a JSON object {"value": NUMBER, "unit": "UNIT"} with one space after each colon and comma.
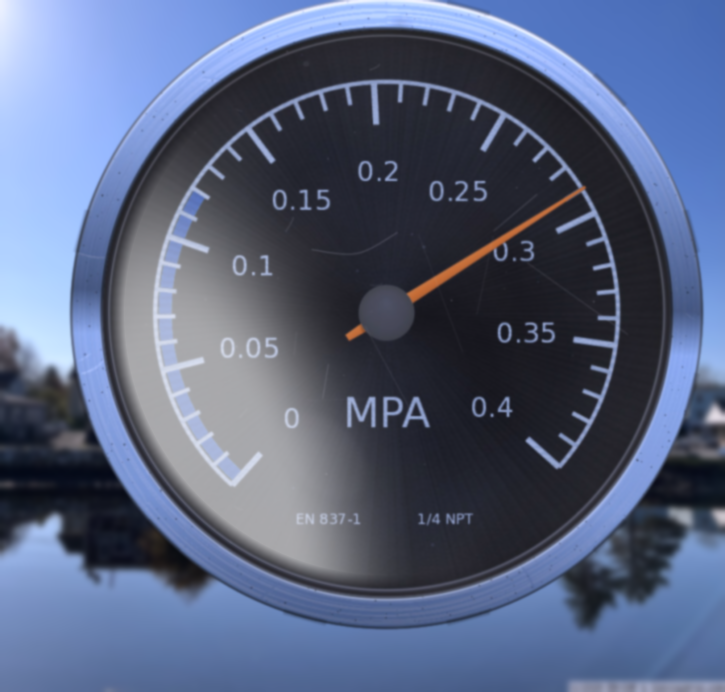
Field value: {"value": 0.29, "unit": "MPa"}
